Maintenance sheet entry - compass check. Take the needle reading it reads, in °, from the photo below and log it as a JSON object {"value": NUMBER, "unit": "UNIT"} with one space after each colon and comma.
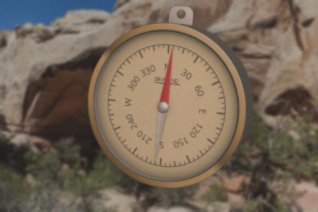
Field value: {"value": 5, "unit": "°"}
